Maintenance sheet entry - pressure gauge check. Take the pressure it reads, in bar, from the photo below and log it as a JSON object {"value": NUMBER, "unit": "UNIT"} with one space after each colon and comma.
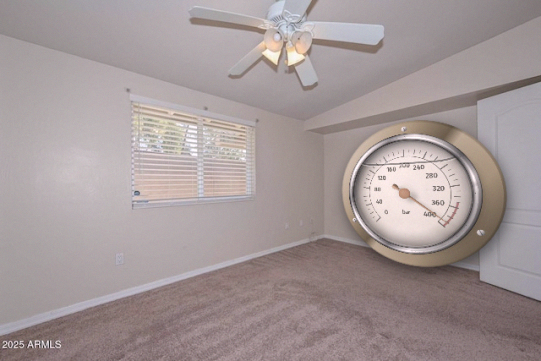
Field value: {"value": 390, "unit": "bar"}
